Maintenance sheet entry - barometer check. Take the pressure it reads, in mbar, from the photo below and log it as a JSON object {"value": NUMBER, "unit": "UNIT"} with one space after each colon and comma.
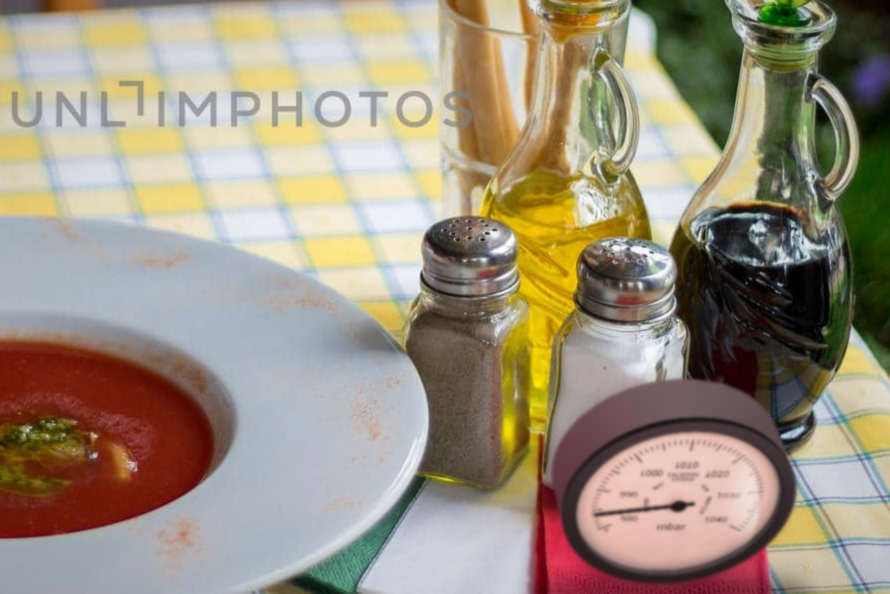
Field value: {"value": 985, "unit": "mbar"}
